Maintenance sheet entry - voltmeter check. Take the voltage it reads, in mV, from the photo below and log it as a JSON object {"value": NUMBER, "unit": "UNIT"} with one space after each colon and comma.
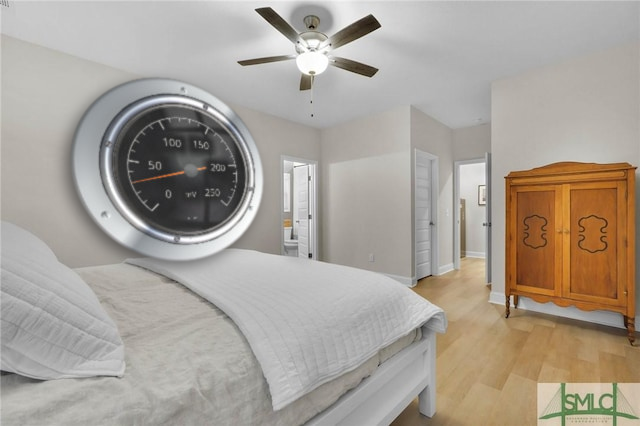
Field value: {"value": 30, "unit": "mV"}
